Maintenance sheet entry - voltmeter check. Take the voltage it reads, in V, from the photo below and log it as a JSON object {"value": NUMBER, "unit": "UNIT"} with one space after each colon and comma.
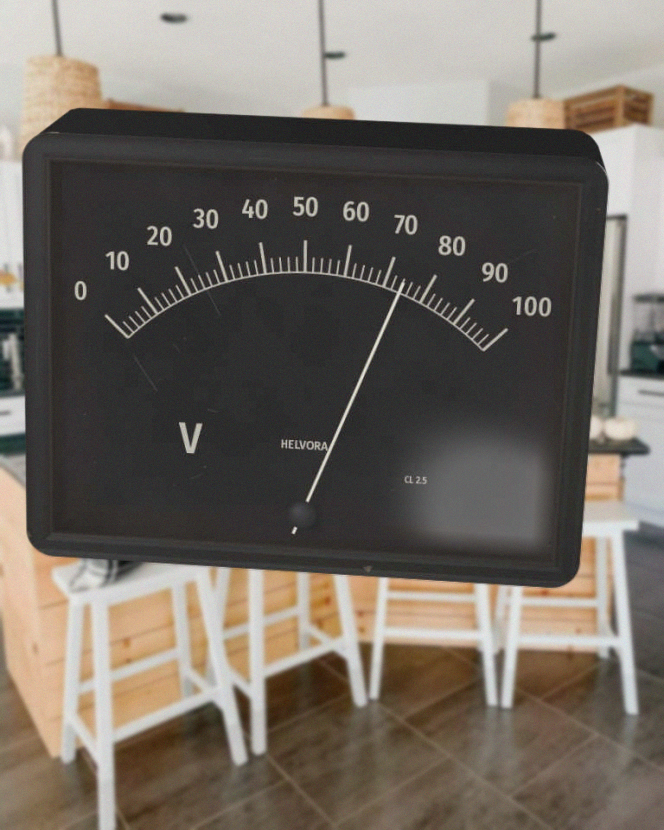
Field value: {"value": 74, "unit": "V"}
